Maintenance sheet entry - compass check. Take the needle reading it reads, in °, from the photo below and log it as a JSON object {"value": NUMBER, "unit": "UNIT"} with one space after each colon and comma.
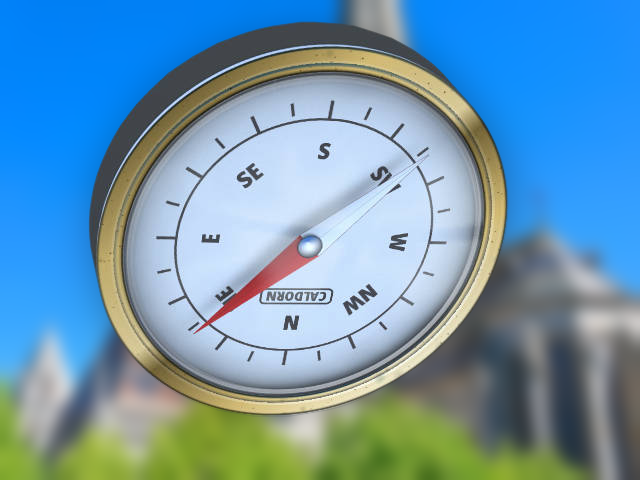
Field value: {"value": 45, "unit": "°"}
